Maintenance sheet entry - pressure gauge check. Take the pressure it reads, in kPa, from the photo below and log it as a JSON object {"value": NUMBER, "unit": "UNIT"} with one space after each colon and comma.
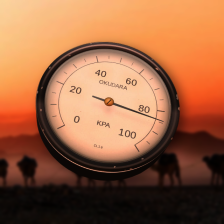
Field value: {"value": 85, "unit": "kPa"}
